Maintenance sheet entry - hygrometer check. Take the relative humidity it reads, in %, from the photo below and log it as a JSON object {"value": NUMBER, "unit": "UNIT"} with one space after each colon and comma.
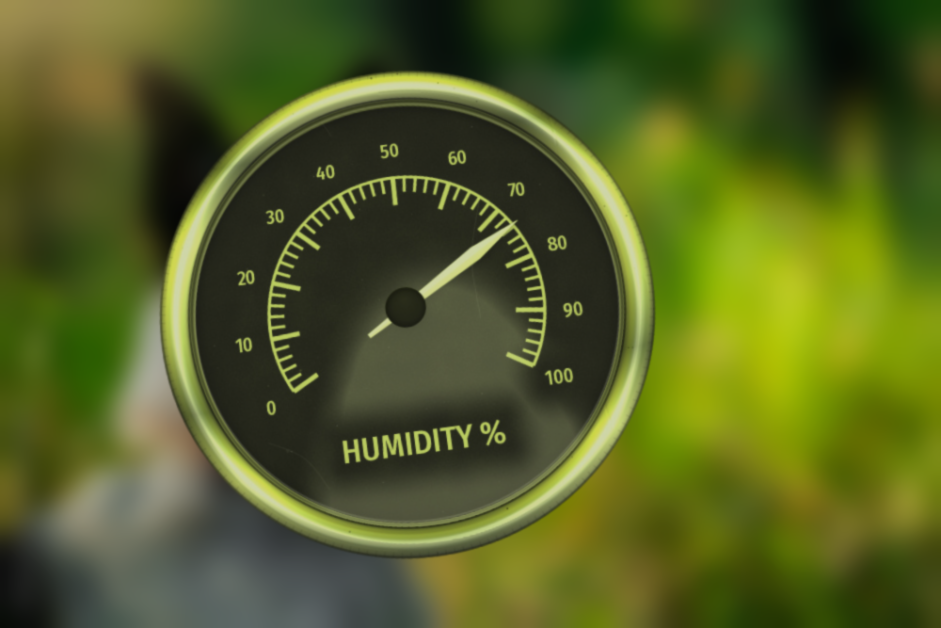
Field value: {"value": 74, "unit": "%"}
